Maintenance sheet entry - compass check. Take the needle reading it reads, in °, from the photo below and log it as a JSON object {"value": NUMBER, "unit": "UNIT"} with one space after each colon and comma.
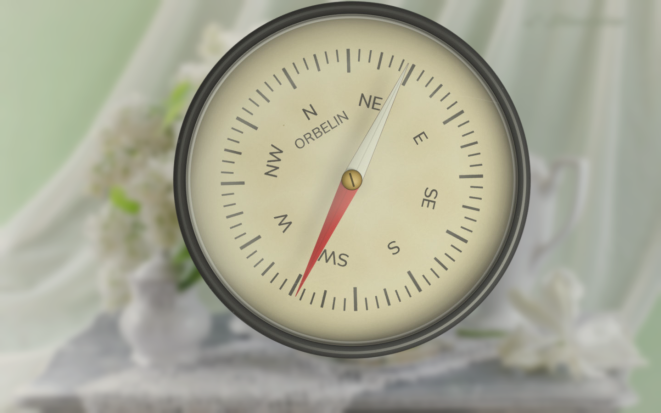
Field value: {"value": 237.5, "unit": "°"}
